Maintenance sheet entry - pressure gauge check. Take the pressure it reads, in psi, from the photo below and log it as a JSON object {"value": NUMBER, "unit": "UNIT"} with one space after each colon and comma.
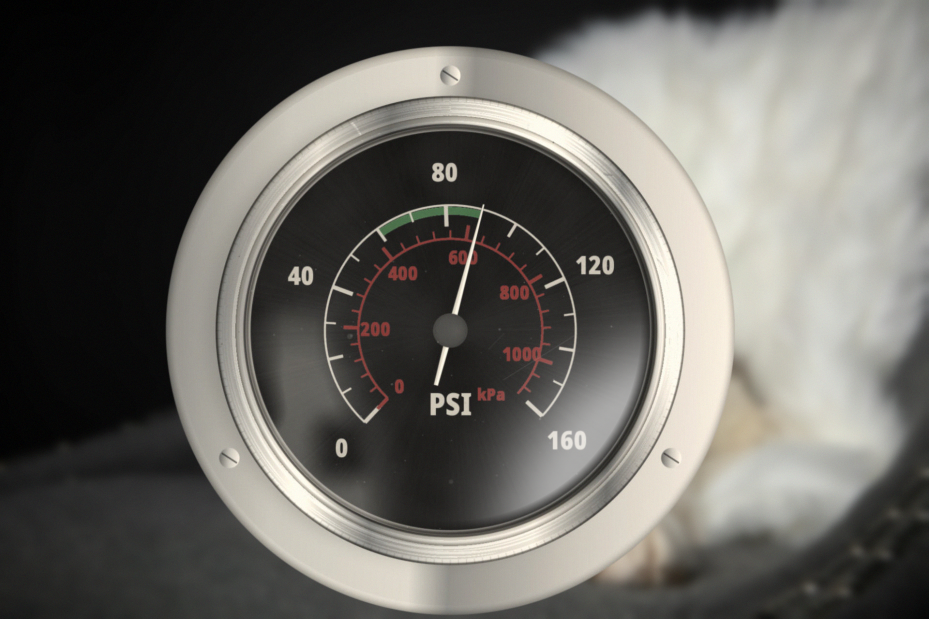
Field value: {"value": 90, "unit": "psi"}
